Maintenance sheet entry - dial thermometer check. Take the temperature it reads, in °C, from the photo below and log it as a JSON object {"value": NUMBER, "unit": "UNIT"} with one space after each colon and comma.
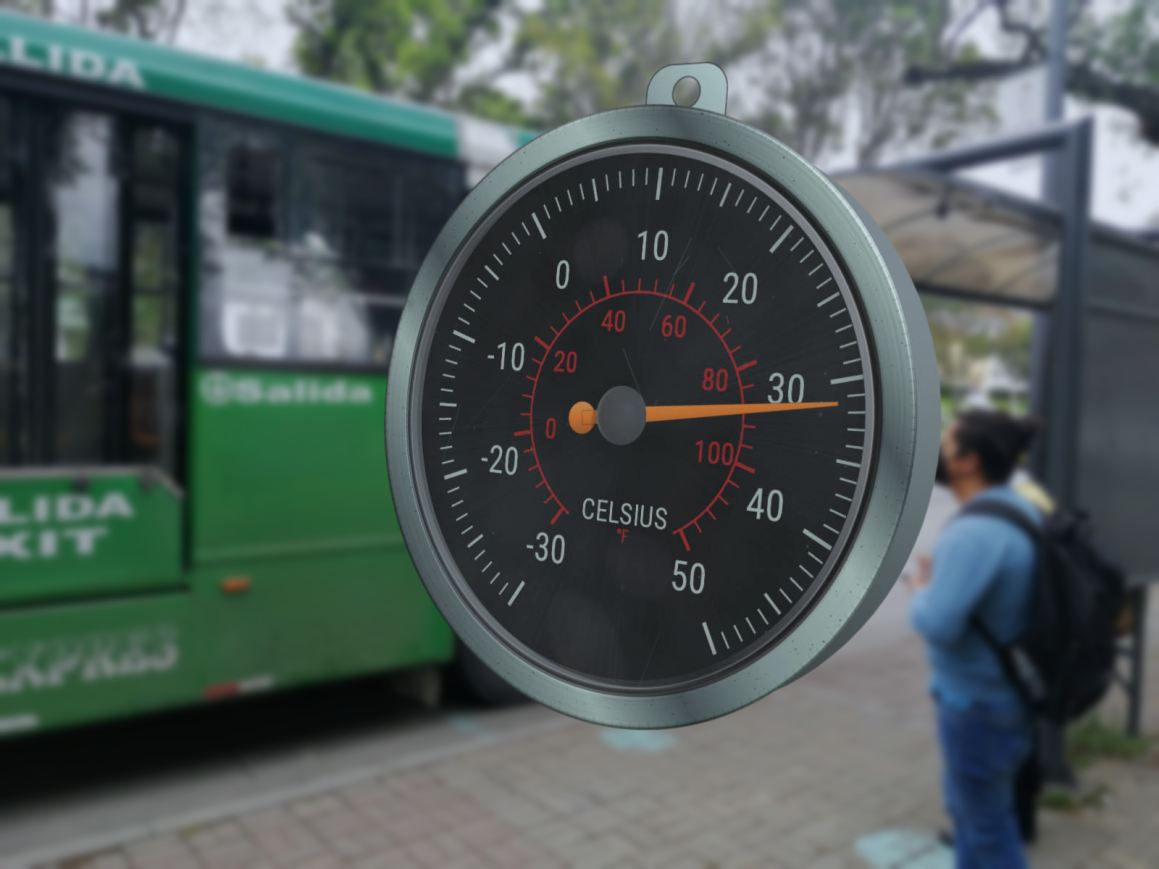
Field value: {"value": 31.5, "unit": "°C"}
